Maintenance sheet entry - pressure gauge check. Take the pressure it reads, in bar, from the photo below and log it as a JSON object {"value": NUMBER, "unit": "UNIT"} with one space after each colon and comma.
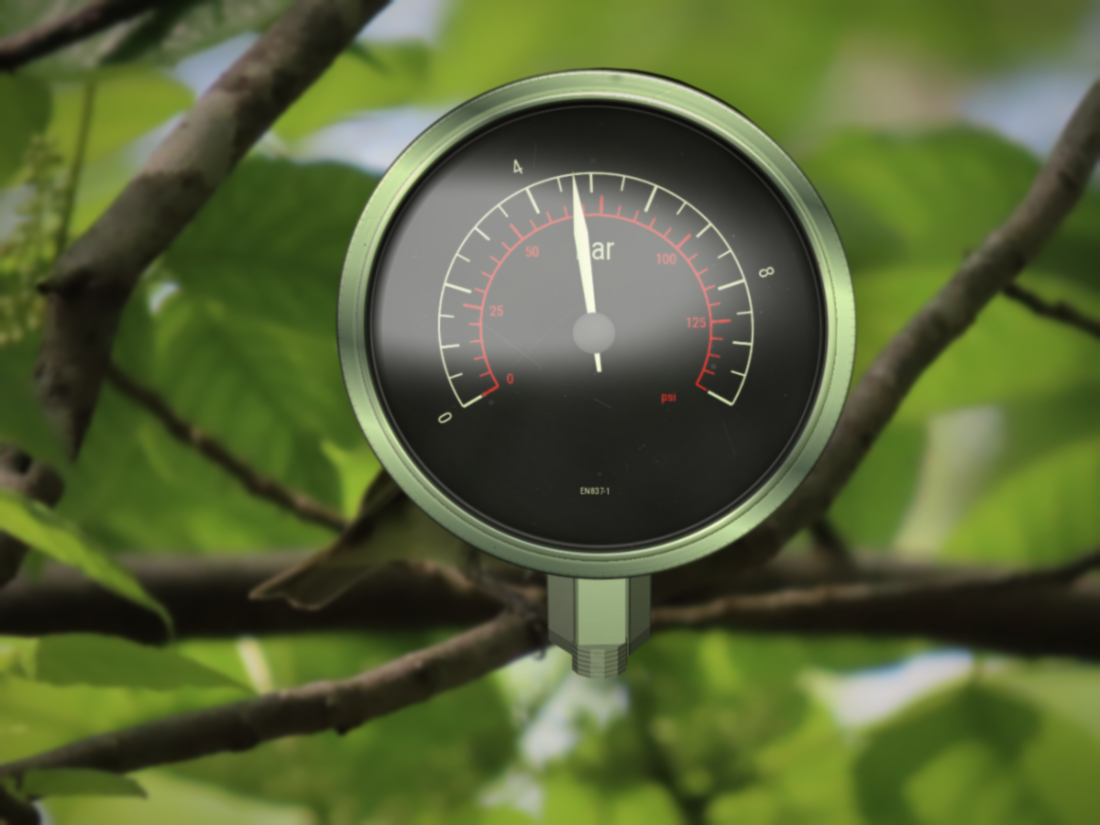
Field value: {"value": 4.75, "unit": "bar"}
